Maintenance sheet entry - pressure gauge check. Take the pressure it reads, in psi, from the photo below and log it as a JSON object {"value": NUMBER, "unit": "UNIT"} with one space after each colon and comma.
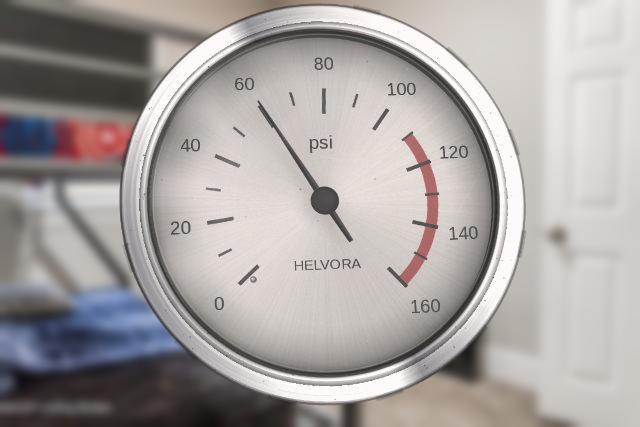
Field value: {"value": 60, "unit": "psi"}
